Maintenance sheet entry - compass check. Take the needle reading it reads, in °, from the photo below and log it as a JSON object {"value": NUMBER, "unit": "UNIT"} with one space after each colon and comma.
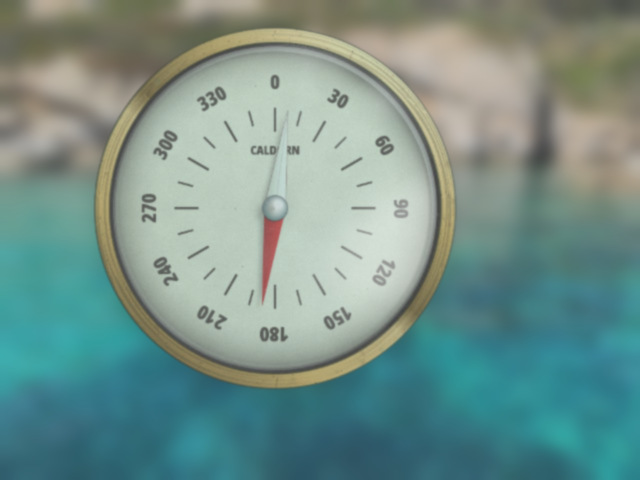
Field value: {"value": 187.5, "unit": "°"}
